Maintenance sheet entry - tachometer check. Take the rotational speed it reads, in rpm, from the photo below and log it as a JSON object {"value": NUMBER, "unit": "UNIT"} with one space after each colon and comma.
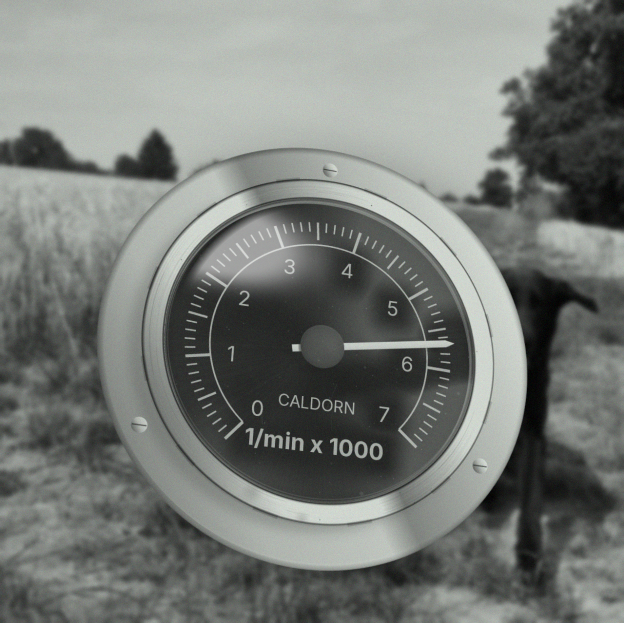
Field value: {"value": 5700, "unit": "rpm"}
